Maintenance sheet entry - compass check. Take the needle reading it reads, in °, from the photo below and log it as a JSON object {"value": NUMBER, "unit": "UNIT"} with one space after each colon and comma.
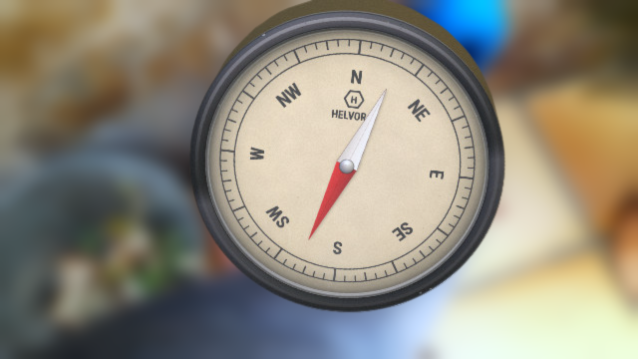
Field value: {"value": 200, "unit": "°"}
